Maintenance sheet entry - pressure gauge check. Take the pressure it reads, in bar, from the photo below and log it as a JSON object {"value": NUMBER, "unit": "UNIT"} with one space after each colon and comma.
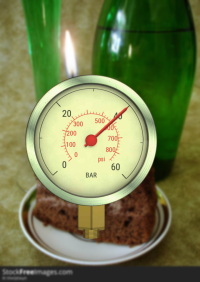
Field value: {"value": 40, "unit": "bar"}
